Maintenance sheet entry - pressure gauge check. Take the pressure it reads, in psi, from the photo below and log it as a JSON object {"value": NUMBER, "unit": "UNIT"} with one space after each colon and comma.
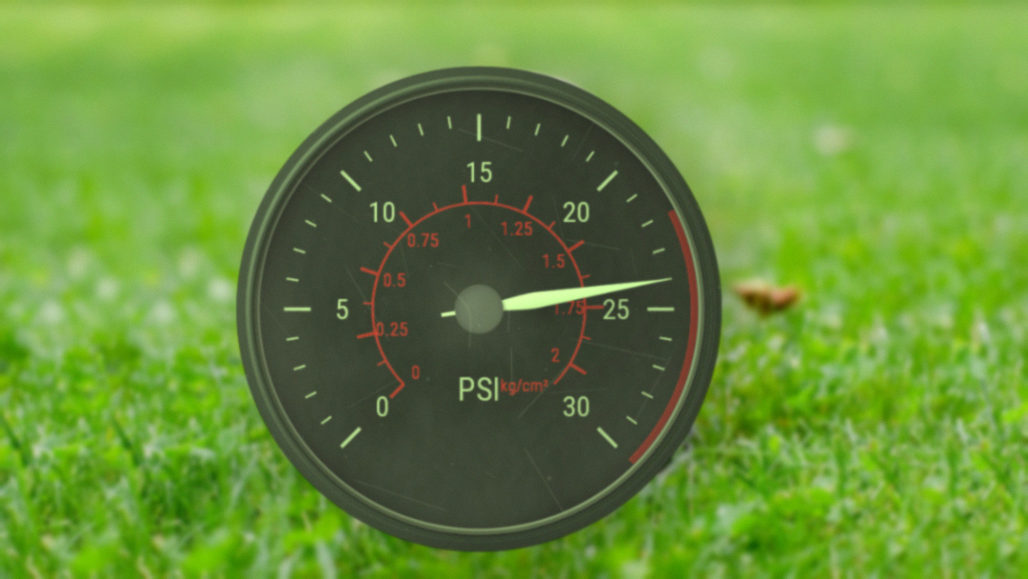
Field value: {"value": 24, "unit": "psi"}
